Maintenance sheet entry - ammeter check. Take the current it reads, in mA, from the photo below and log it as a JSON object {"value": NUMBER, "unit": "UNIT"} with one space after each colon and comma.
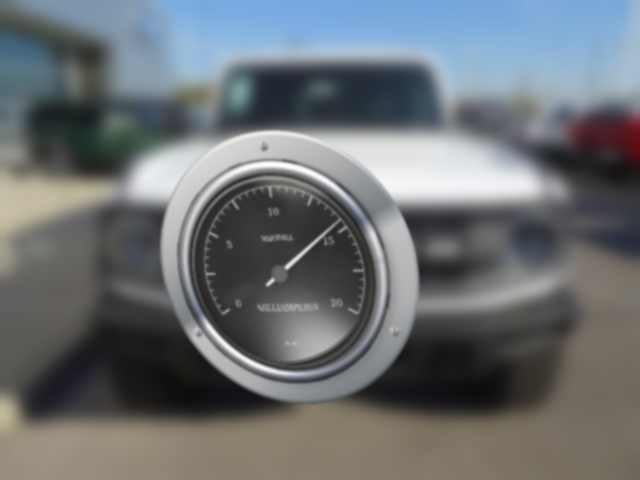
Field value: {"value": 14.5, "unit": "mA"}
